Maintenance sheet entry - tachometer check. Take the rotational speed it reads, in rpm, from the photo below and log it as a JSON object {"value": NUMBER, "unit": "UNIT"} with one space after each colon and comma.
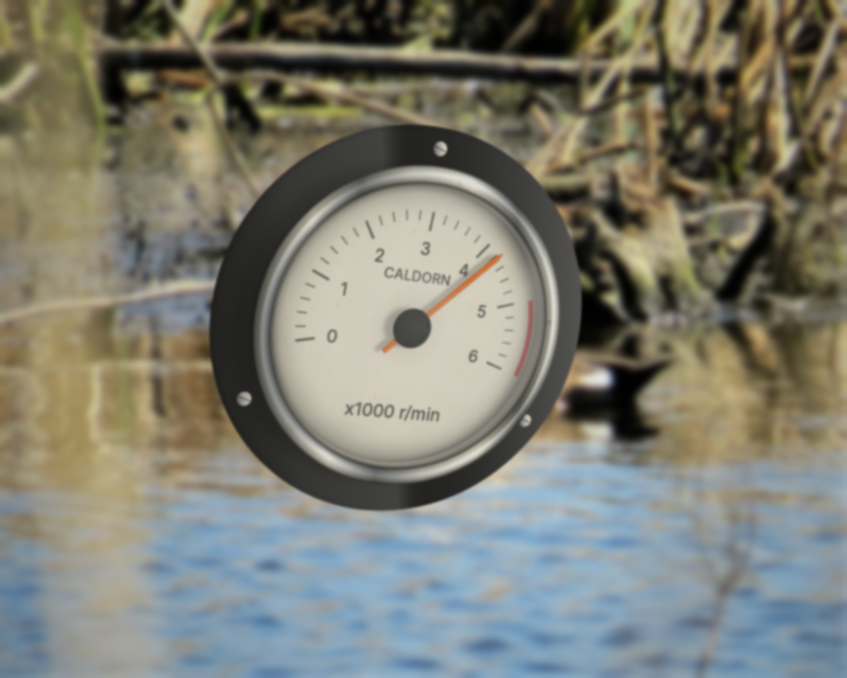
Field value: {"value": 4200, "unit": "rpm"}
